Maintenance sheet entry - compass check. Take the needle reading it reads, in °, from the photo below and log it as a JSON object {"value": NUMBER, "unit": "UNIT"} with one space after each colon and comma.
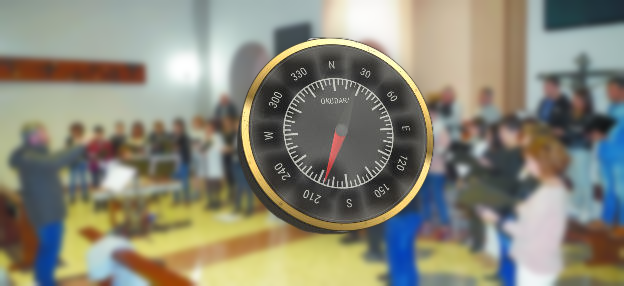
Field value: {"value": 205, "unit": "°"}
